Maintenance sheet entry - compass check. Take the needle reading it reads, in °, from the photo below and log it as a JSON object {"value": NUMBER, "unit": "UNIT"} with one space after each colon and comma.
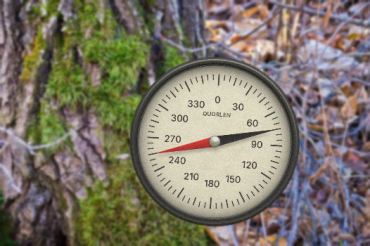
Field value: {"value": 255, "unit": "°"}
